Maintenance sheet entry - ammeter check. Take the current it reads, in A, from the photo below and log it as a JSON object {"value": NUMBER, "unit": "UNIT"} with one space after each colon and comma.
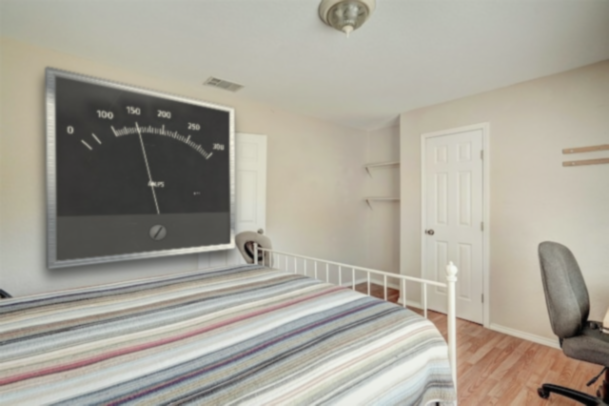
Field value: {"value": 150, "unit": "A"}
